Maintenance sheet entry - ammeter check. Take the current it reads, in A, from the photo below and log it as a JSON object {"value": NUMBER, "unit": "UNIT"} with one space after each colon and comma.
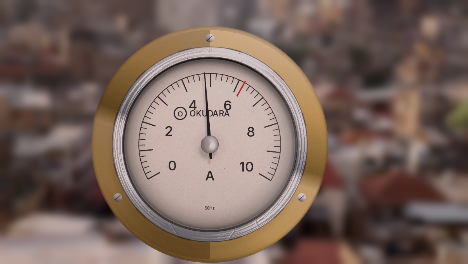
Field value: {"value": 4.8, "unit": "A"}
